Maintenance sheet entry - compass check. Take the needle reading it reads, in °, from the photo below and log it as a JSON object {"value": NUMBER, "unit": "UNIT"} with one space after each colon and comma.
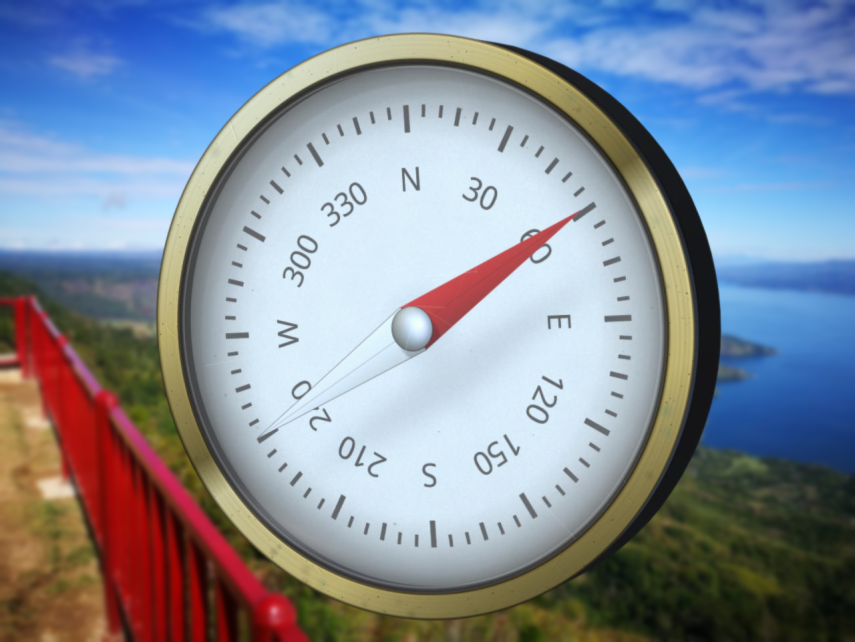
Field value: {"value": 60, "unit": "°"}
